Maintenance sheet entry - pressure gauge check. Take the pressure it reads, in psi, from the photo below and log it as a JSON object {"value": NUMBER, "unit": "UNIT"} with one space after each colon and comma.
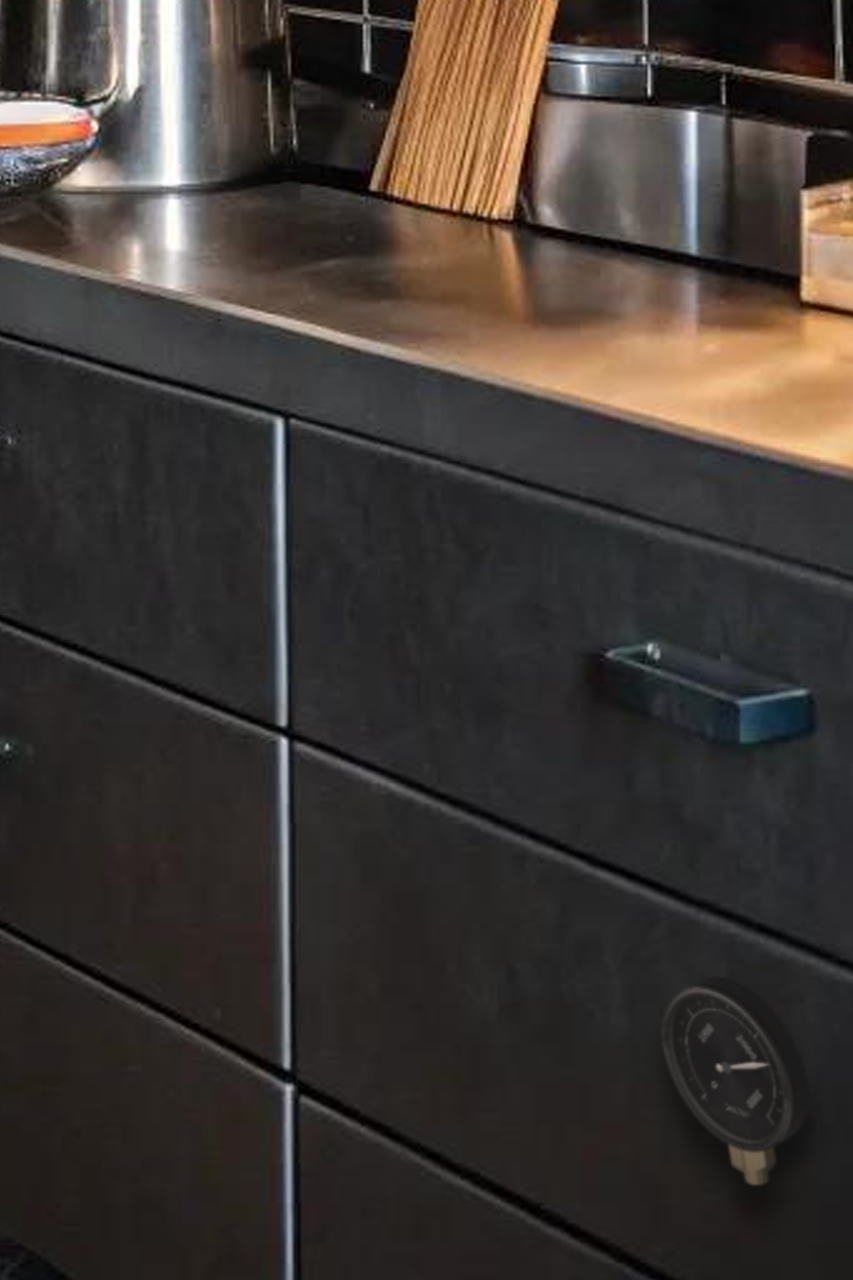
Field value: {"value": 2300, "unit": "psi"}
